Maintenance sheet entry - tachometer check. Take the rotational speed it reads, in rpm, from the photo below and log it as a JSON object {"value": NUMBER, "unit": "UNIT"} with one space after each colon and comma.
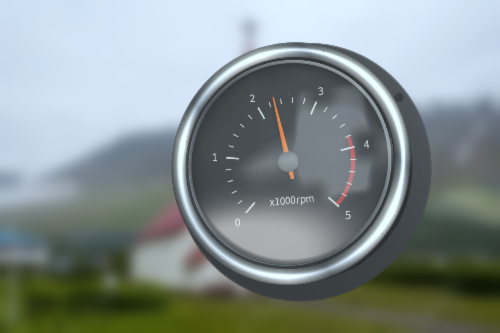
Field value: {"value": 2300, "unit": "rpm"}
